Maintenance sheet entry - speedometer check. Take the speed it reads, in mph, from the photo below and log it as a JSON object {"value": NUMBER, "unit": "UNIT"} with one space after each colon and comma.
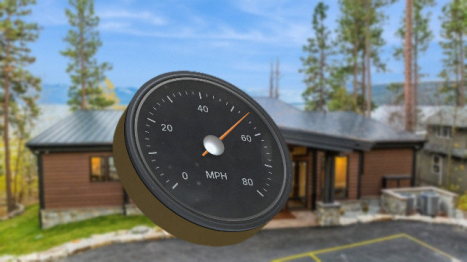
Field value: {"value": 54, "unit": "mph"}
